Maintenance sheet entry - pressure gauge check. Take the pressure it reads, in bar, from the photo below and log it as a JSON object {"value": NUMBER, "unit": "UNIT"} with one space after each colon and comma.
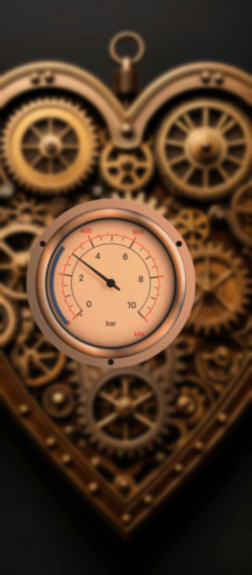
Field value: {"value": 3, "unit": "bar"}
